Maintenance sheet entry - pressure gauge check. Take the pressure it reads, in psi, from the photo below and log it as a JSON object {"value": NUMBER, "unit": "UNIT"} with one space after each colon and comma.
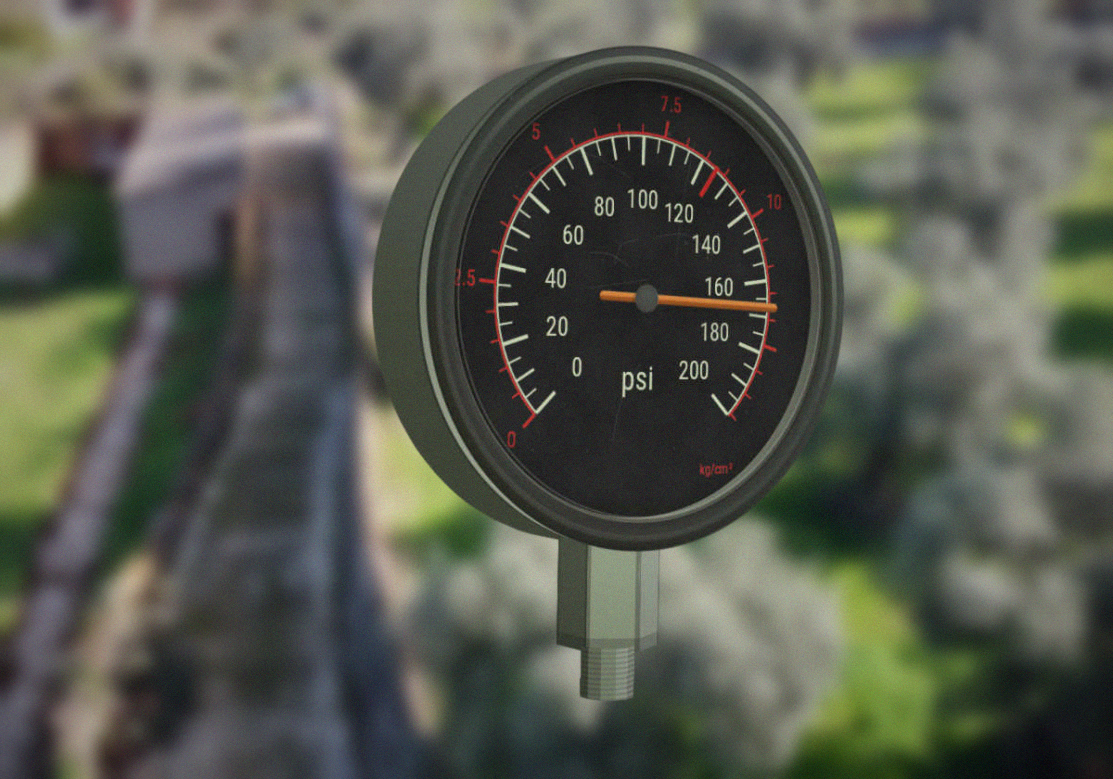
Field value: {"value": 167.5, "unit": "psi"}
